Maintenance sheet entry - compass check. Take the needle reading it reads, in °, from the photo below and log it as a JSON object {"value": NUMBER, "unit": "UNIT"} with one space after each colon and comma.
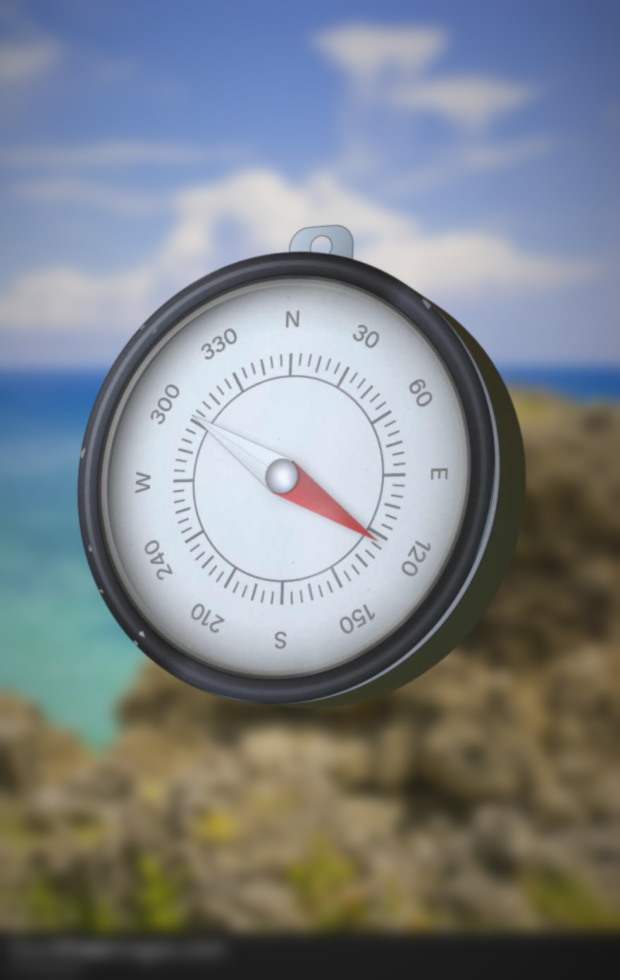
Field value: {"value": 122.5, "unit": "°"}
